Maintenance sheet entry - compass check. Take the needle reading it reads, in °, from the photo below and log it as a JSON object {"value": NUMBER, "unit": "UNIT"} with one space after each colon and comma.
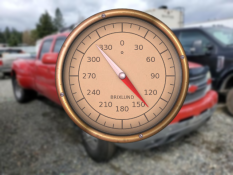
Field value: {"value": 140, "unit": "°"}
